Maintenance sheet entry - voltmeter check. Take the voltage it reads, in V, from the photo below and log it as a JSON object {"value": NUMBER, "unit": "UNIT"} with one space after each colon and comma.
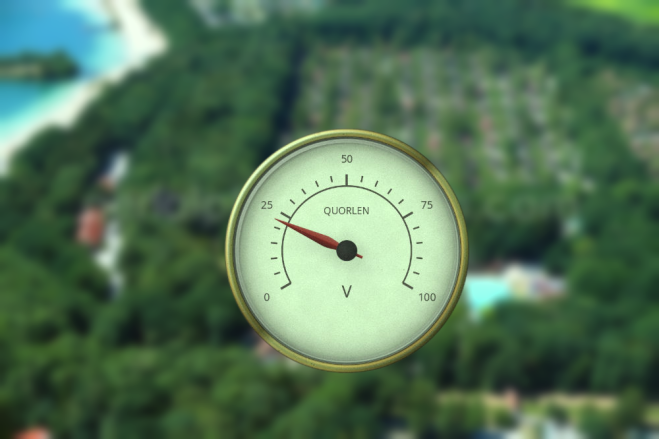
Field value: {"value": 22.5, "unit": "V"}
